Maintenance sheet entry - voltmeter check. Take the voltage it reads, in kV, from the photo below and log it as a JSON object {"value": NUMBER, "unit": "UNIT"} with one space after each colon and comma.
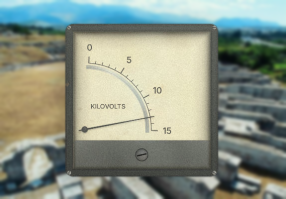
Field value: {"value": 13, "unit": "kV"}
